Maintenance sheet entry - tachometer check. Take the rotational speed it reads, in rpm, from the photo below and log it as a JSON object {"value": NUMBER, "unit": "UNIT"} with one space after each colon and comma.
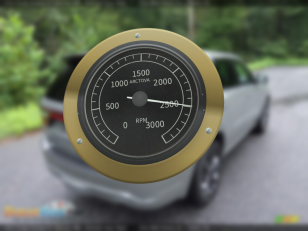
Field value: {"value": 2500, "unit": "rpm"}
